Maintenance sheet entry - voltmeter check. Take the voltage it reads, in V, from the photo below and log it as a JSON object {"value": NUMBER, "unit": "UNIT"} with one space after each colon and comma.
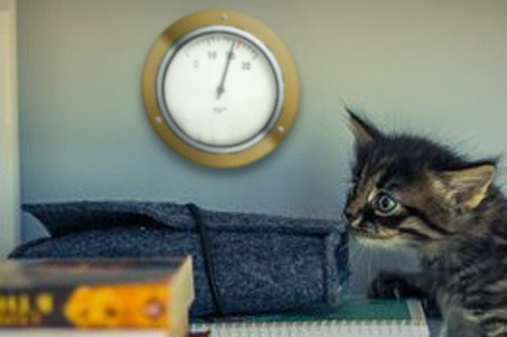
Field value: {"value": 20, "unit": "V"}
